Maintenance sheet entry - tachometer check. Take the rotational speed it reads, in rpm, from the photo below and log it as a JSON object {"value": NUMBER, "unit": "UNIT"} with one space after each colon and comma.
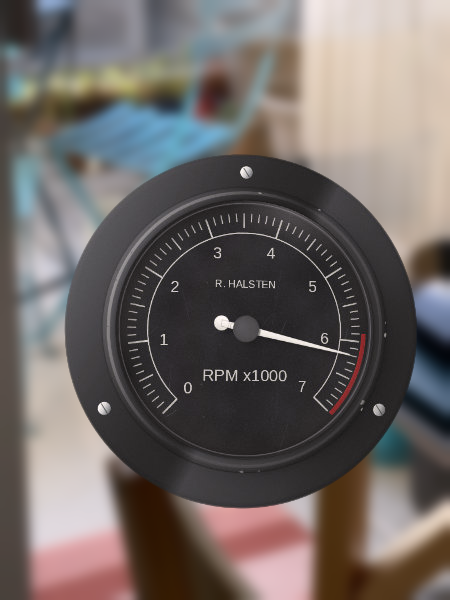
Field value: {"value": 6200, "unit": "rpm"}
